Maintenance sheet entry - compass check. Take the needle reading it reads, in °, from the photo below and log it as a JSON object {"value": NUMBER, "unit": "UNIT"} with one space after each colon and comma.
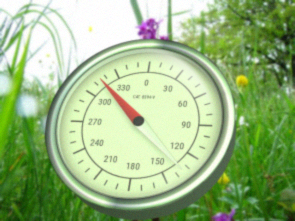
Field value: {"value": 315, "unit": "°"}
